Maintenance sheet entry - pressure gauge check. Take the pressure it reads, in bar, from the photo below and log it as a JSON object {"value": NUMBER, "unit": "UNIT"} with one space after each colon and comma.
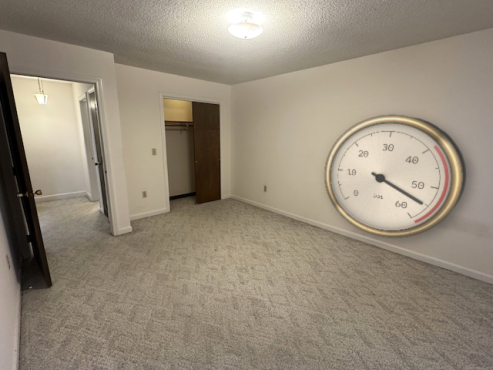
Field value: {"value": 55, "unit": "bar"}
